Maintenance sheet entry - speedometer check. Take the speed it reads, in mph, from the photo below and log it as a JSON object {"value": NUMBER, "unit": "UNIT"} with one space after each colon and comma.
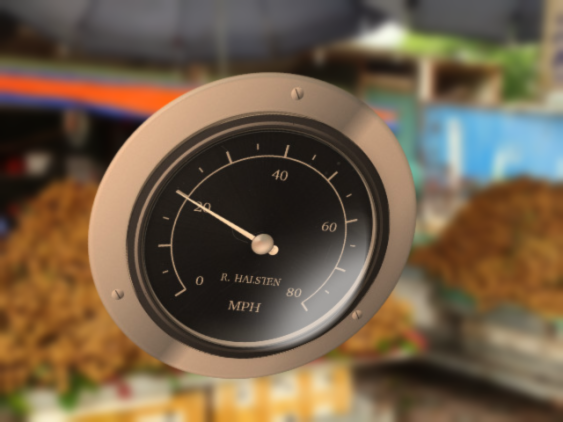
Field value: {"value": 20, "unit": "mph"}
